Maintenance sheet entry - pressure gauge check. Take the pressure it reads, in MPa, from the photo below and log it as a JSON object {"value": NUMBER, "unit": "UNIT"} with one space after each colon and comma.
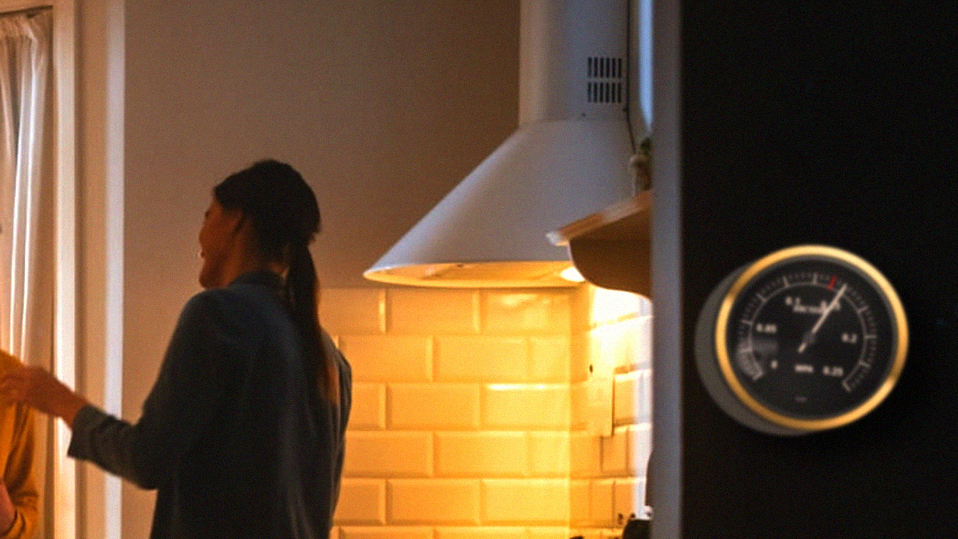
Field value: {"value": 0.15, "unit": "MPa"}
